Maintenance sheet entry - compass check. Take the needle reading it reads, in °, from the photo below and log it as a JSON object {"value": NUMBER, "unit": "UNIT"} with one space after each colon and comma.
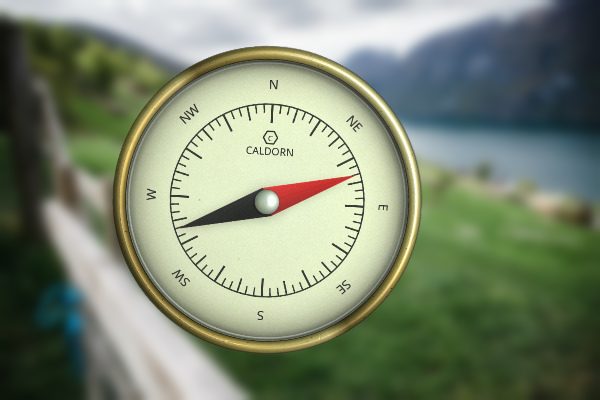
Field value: {"value": 70, "unit": "°"}
